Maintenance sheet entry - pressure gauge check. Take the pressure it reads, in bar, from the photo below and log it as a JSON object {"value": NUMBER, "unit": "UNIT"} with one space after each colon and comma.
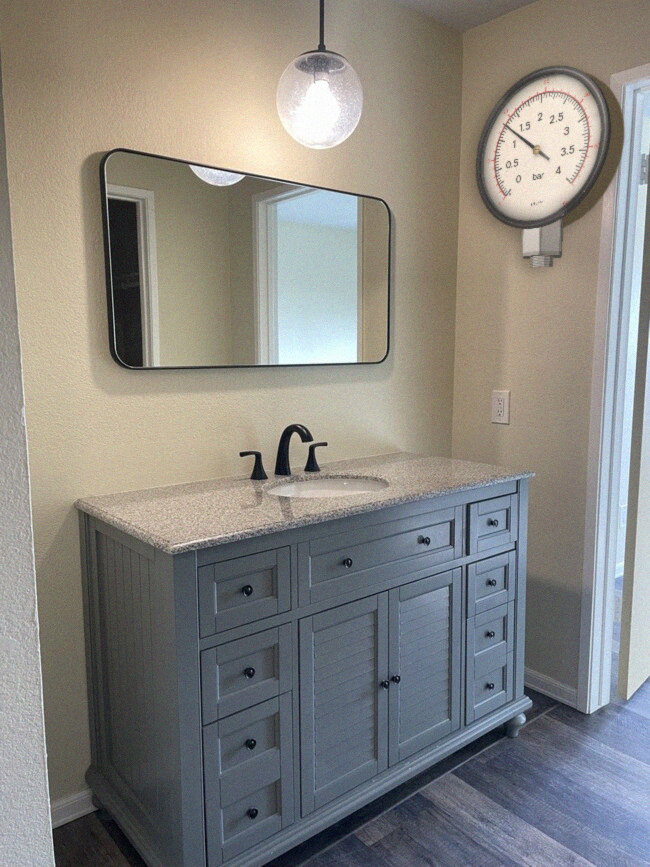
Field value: {"value": 1.25, "unit": "bar"}
